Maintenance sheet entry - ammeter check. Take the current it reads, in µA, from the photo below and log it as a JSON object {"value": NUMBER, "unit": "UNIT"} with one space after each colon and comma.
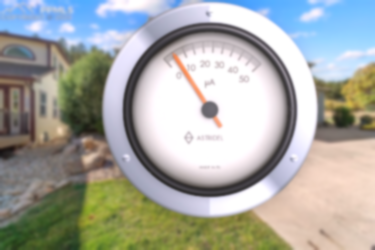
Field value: {"value": 5, "unit": "µA"}
